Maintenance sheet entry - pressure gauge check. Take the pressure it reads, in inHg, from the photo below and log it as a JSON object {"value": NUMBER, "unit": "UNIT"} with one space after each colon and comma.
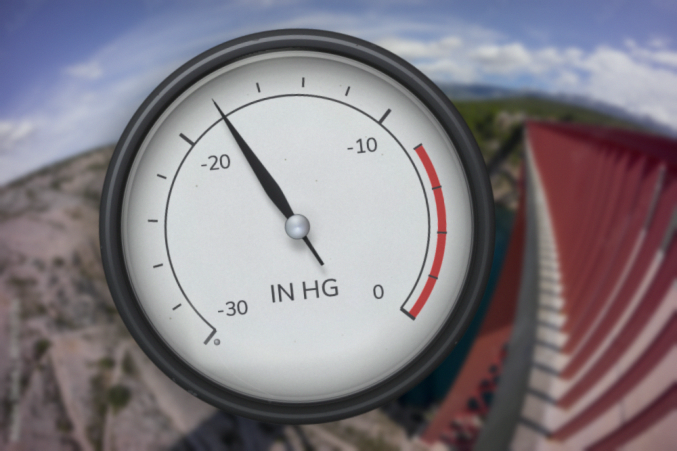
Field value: {"value": -18, "unit": "inHg"}
